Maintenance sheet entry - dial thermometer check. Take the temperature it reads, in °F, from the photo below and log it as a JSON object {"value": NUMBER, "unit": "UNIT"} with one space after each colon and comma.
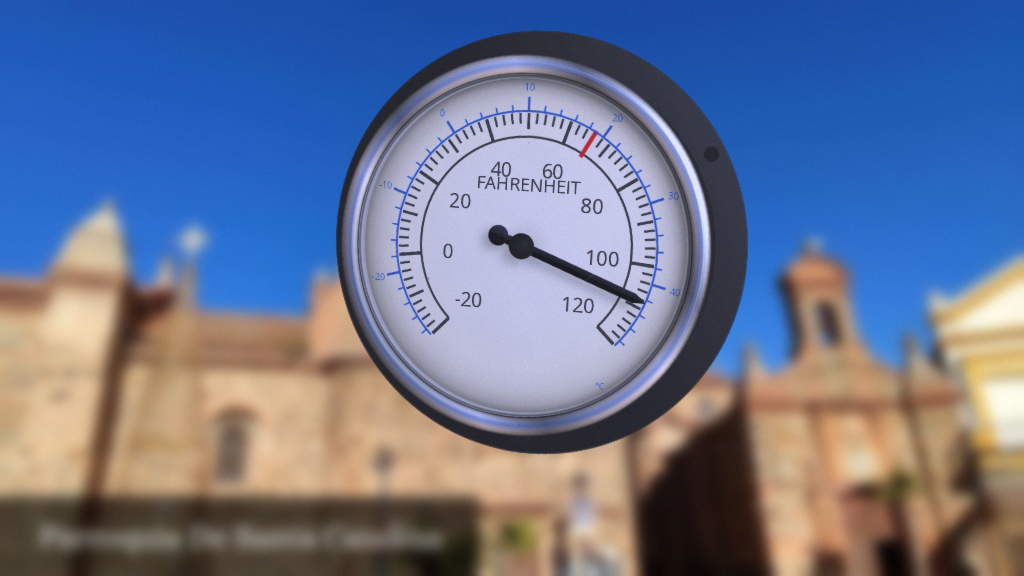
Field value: {"value": 108, "unit": "°F"}
